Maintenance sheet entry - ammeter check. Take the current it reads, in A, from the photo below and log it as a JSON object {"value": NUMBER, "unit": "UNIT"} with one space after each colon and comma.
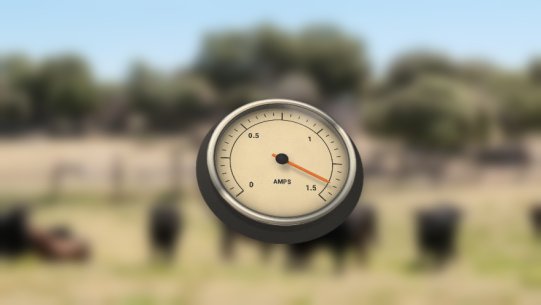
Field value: {"value": 1.4, "unit": "A"}
